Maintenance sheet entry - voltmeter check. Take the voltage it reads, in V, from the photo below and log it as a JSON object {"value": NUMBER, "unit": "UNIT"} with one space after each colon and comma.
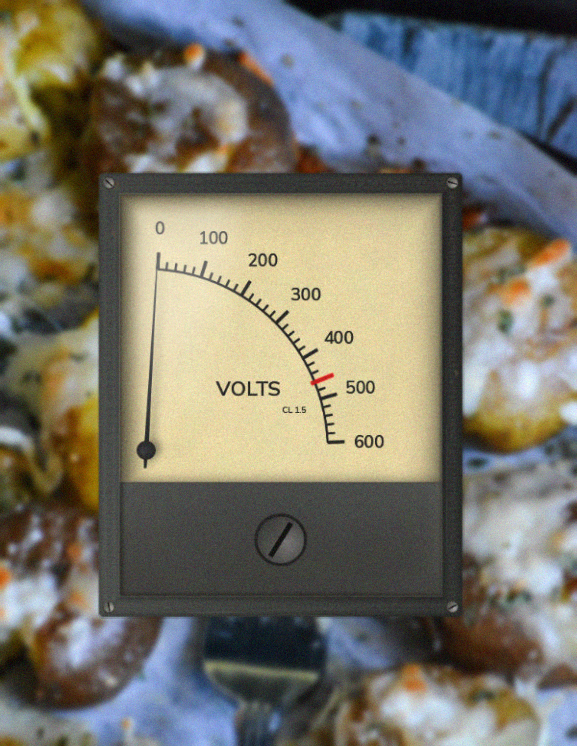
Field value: {"value": 0, "unit": "V"}
